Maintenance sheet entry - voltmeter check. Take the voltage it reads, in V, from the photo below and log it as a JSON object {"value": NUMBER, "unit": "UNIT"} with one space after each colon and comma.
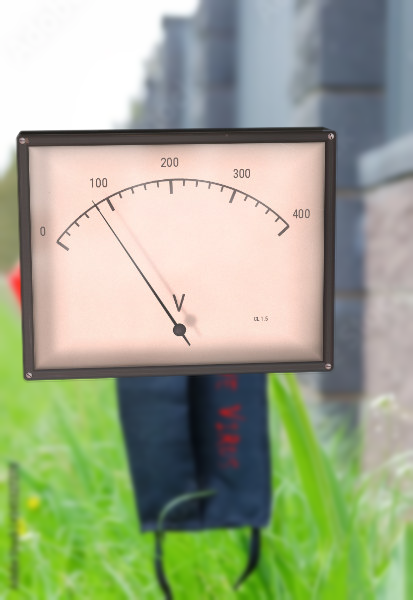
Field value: {"value": 80, "unit": "V"}
